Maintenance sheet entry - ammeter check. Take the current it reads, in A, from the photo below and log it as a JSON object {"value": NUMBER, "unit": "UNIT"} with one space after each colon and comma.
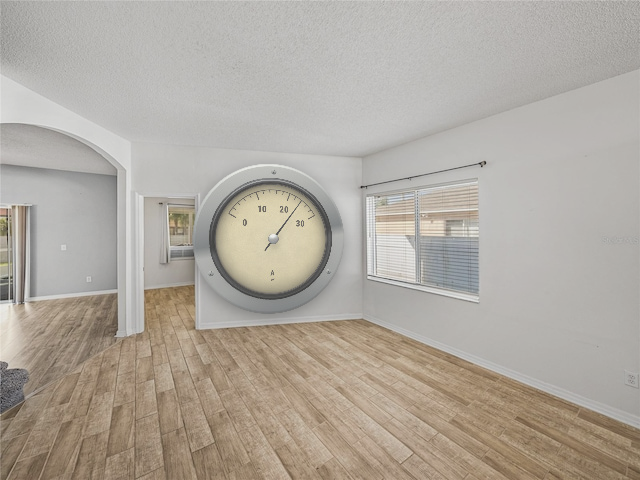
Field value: {"value": 24, "unit": "A"}
